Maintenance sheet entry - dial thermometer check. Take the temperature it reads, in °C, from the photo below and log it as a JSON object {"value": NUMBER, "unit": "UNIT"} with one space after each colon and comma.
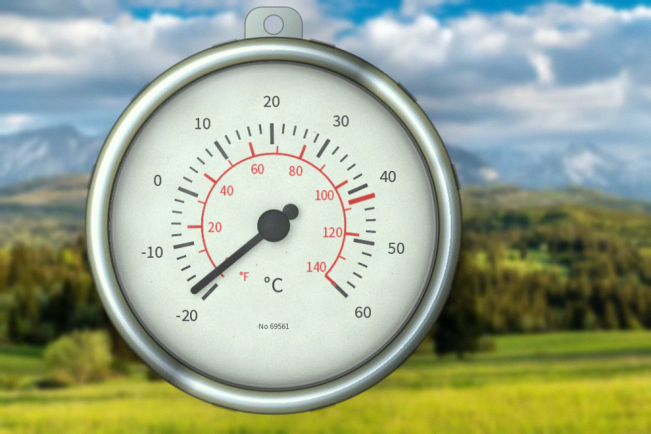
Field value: {"value": -18, "unit": "°C"}
